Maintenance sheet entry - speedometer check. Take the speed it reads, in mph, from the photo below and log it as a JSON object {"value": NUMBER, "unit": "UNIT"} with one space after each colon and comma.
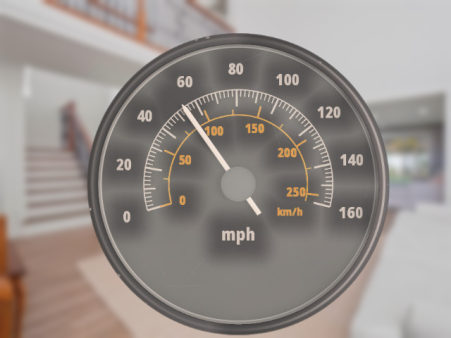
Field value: {"value": 54, "unit": "mph"}
